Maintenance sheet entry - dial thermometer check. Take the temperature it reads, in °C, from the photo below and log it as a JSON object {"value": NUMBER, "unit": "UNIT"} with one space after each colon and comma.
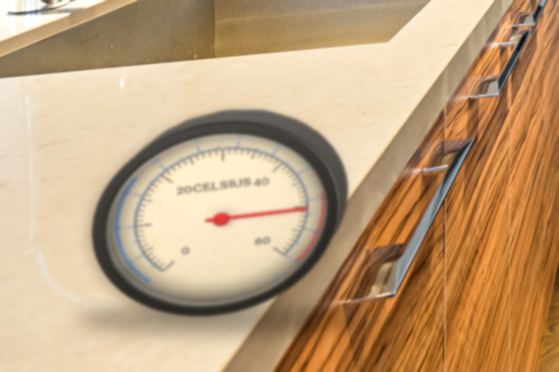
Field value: {"value": 50, "unit": "°C"}
